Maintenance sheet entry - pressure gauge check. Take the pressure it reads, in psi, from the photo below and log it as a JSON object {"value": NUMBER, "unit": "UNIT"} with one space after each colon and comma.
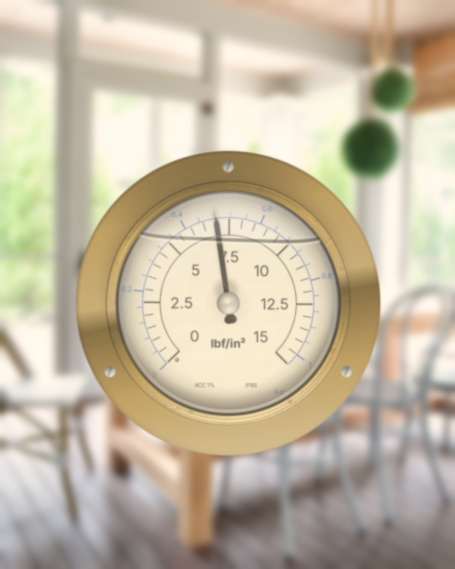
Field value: {"value": 7, "unit": "psi"}
